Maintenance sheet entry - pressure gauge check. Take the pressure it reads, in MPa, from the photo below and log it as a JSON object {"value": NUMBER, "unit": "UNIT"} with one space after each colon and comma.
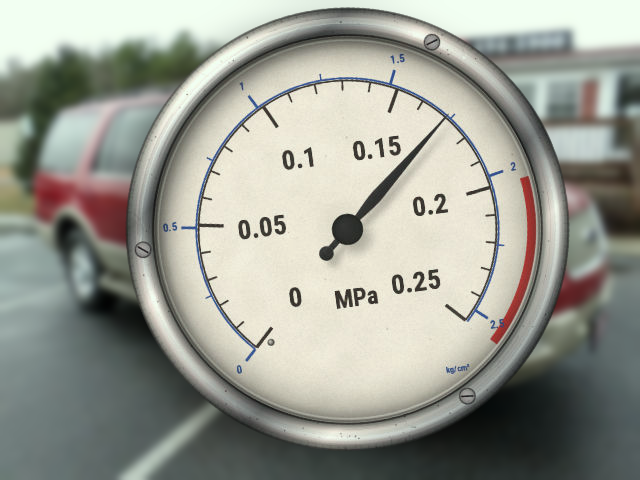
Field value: {"value": 0.17, "unit": "MPa"}
